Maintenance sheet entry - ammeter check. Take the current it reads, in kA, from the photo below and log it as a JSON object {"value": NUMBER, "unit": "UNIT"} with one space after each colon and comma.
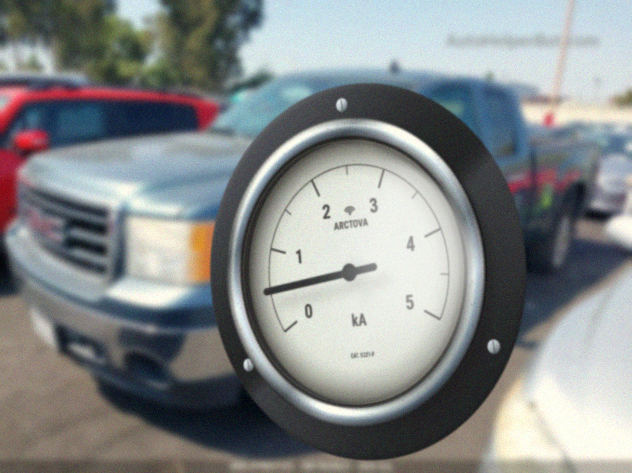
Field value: {"value": 0.5, "unit": "kA"}
